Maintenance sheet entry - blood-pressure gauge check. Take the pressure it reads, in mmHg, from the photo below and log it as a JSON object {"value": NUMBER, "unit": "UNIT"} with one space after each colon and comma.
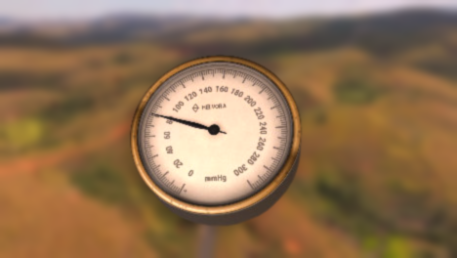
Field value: {"value": 80, "unit": "mmHg"}
